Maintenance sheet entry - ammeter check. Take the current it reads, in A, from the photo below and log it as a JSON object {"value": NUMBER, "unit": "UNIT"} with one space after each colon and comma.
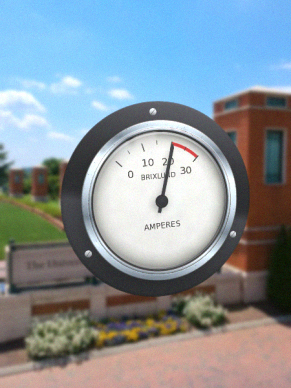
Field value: {"value": 20, "unit": "A"}
